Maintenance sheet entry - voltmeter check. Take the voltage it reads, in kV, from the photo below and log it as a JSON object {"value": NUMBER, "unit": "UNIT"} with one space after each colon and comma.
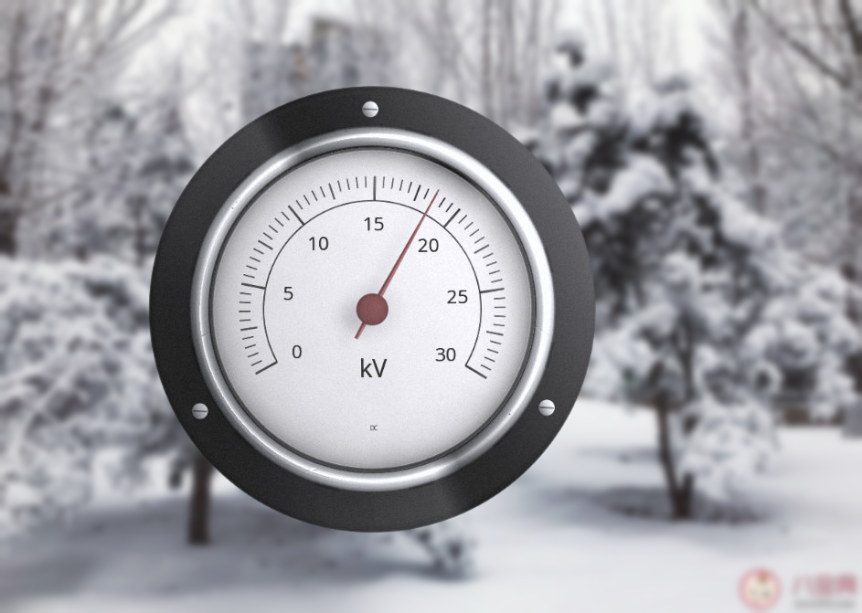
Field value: {"value": 18.5, "unit": "kV"}
